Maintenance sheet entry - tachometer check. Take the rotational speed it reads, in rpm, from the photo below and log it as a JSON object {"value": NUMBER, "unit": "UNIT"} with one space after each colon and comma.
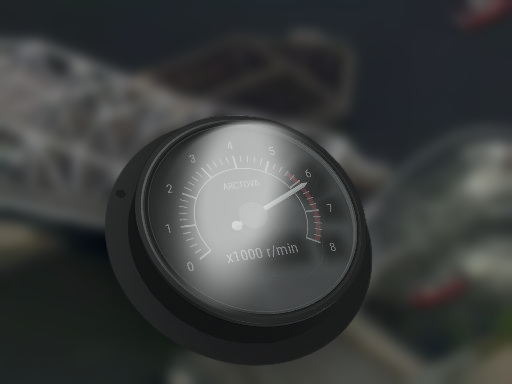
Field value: {"value": 6200, "unit": "rpm"}
